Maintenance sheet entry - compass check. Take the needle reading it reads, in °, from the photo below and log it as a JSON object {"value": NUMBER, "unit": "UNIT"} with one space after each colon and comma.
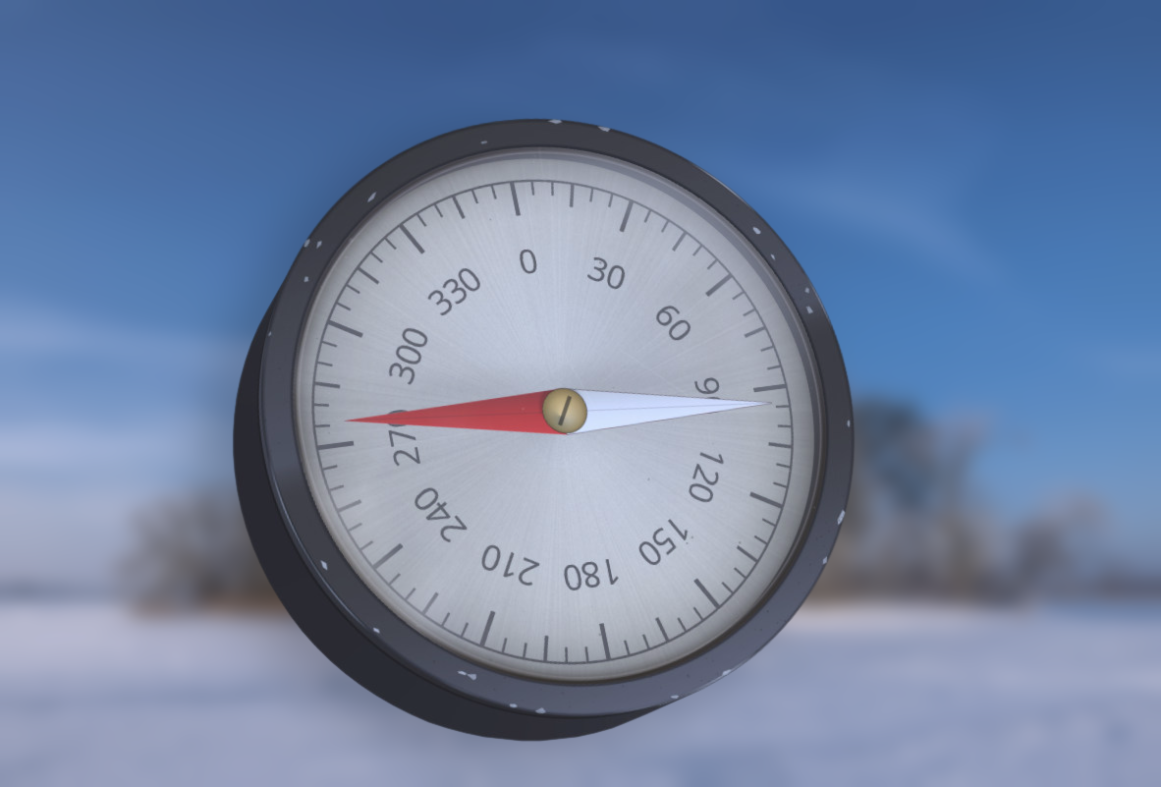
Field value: {"value": 275, "unit": "°"}
